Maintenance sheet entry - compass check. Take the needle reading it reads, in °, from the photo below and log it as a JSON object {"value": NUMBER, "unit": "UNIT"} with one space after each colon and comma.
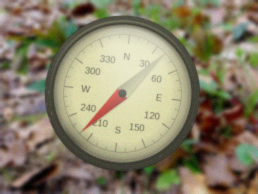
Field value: {"value": 220, "unit": "°"}
